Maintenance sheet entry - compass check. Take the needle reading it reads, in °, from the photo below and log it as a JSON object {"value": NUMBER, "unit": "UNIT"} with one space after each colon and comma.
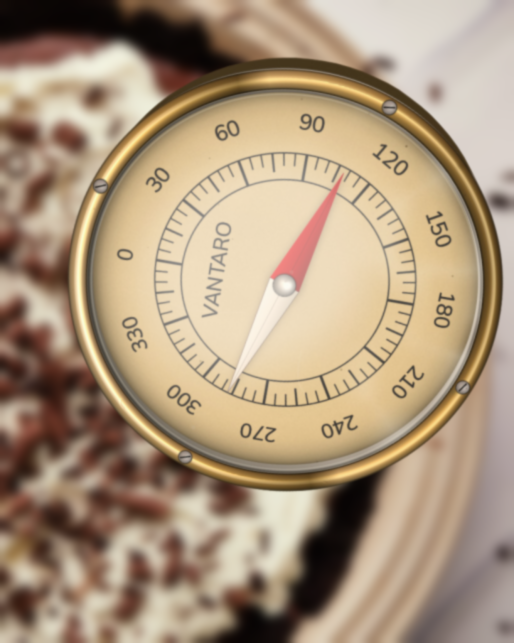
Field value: {"value": 107.5, "unit": "°"}
